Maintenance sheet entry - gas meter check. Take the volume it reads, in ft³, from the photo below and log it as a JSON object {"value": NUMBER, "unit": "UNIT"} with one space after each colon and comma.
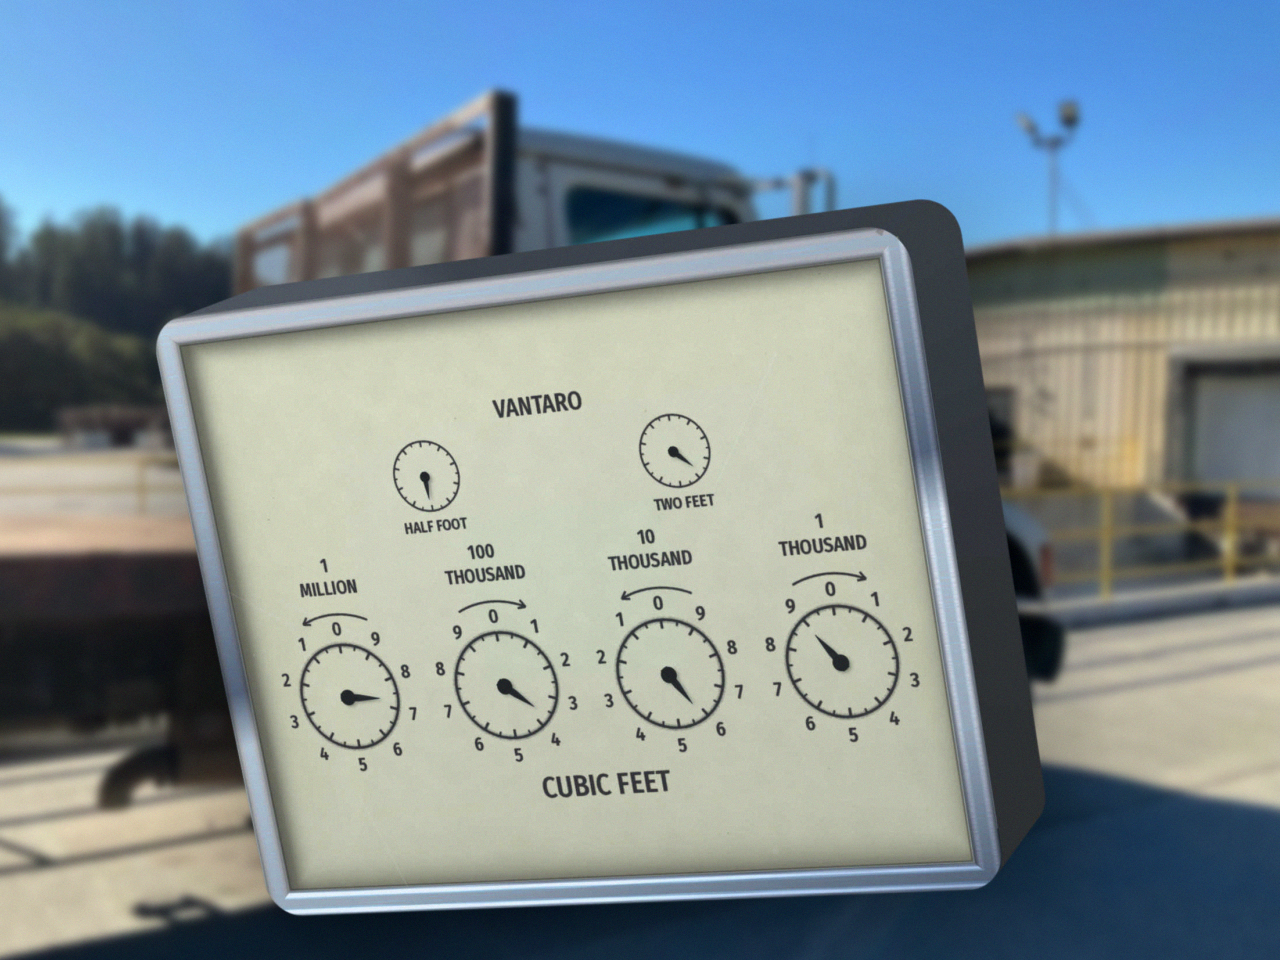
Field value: {"value": 735900, "unit": "ft³"}
